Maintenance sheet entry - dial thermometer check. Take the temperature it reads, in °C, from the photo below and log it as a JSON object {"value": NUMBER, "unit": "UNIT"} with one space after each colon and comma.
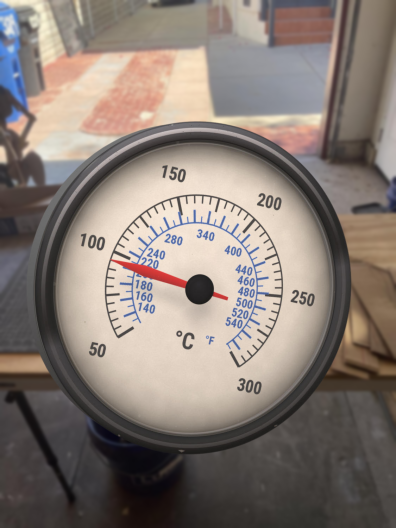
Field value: {"value": 95, "unit": "°C"}
